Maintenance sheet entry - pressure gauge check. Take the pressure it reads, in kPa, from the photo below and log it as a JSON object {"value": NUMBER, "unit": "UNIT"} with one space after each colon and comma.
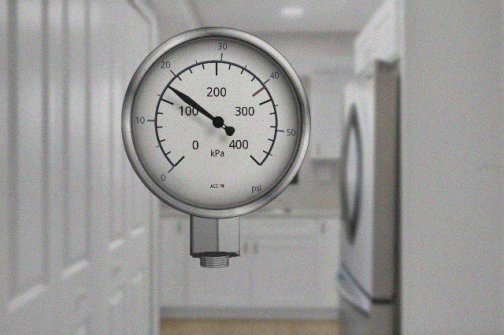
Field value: {"value": 120, "unit": "kPa"}
